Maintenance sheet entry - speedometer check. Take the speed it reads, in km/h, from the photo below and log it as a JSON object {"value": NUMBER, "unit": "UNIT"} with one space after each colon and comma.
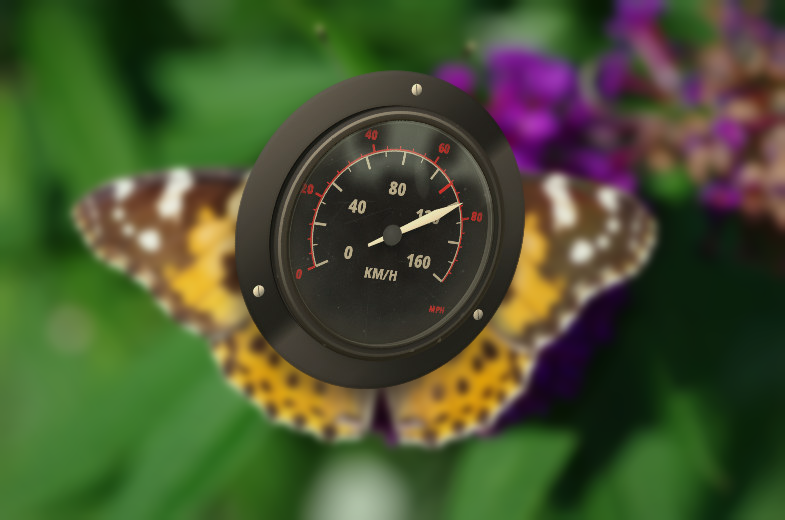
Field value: {"value": 120, "unit": "km/h"}
